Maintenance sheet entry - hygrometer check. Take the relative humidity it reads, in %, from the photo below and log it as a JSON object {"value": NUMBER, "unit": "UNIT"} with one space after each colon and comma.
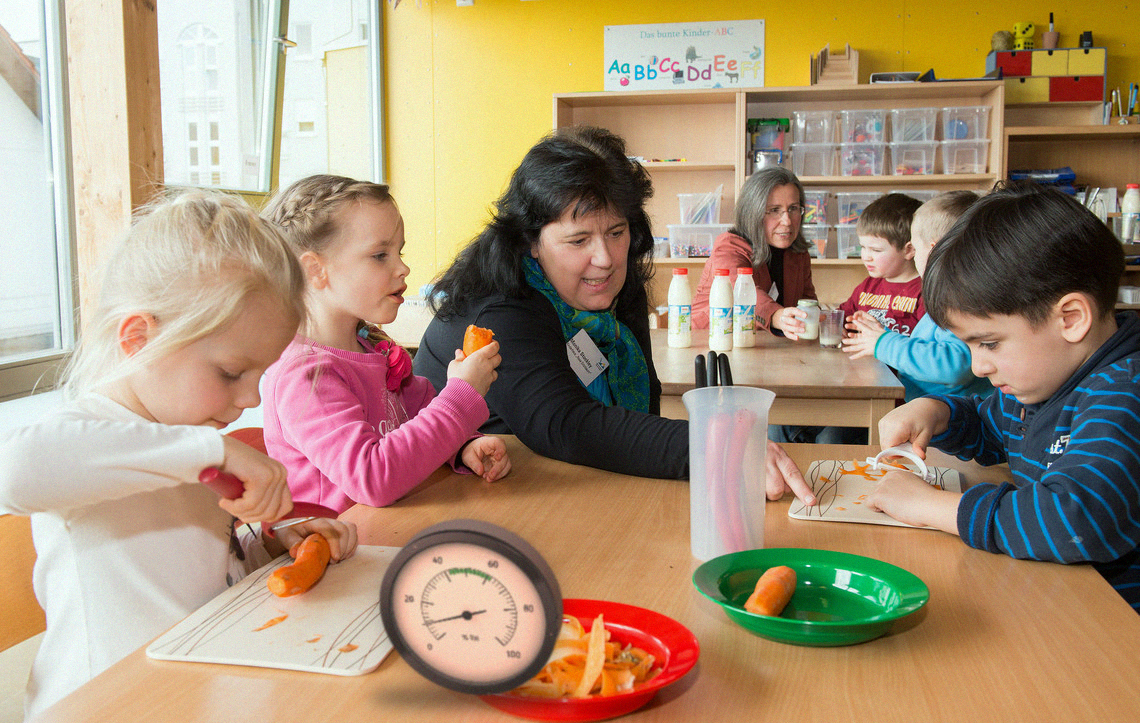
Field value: {"value": 10, "unit": "%"}
